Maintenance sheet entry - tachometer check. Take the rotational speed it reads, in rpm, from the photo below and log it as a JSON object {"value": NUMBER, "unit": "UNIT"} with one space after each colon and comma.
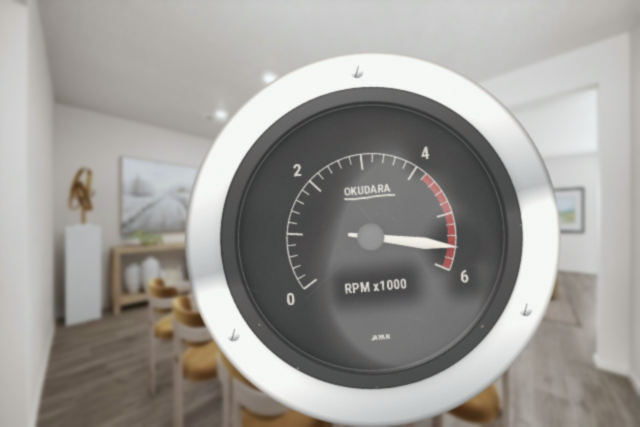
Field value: {"value": 5600, "unit": "rpm"}
